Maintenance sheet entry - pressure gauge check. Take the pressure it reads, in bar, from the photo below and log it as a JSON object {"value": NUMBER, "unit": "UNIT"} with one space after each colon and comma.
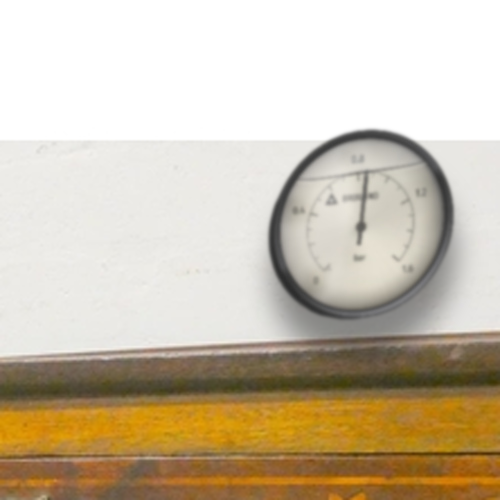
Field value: {"value": 0.85, "unit": "bar"}
